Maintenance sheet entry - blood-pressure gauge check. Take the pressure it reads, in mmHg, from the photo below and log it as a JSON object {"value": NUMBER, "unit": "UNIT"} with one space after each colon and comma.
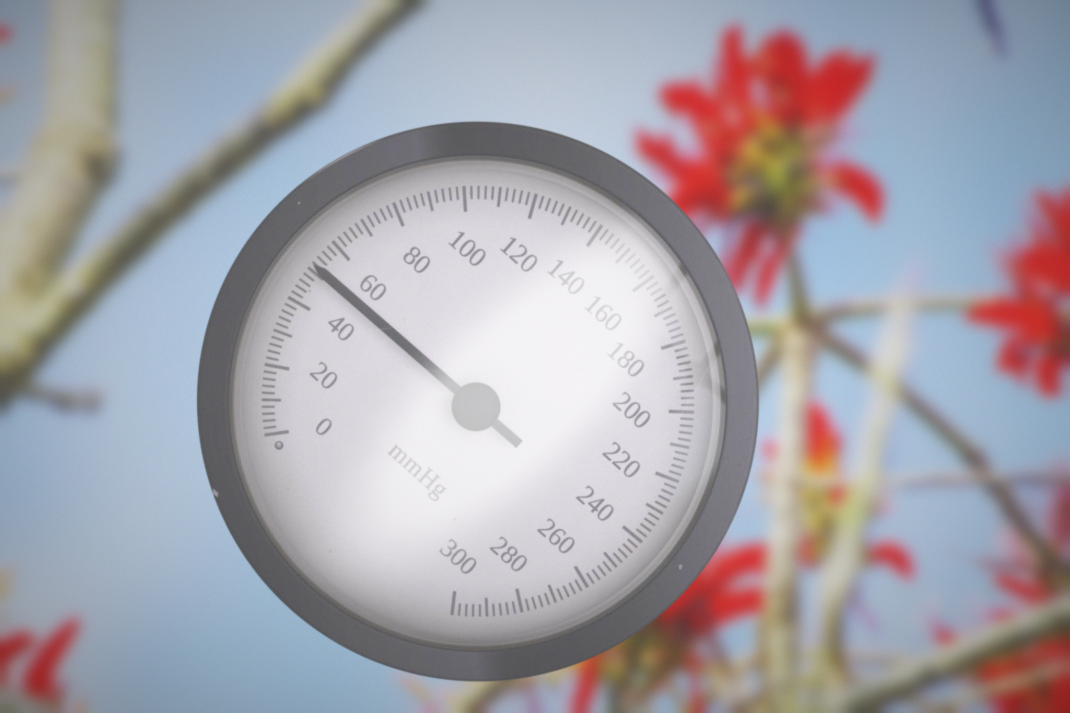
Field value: {"value": 52, "unit": "mmHg"}
